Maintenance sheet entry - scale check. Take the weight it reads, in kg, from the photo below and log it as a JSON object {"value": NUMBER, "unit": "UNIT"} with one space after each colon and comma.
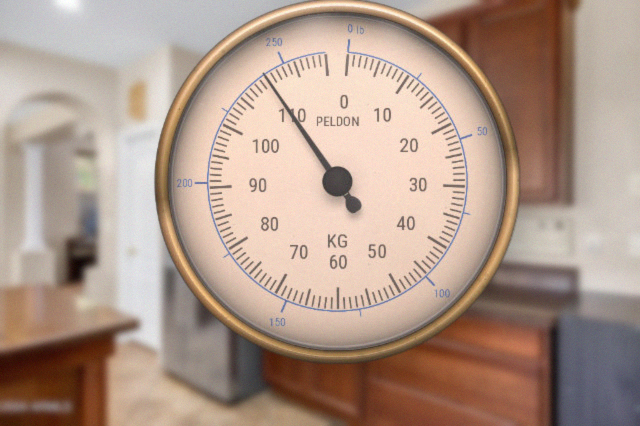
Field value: {"value": 110, "unit": "kg"}
